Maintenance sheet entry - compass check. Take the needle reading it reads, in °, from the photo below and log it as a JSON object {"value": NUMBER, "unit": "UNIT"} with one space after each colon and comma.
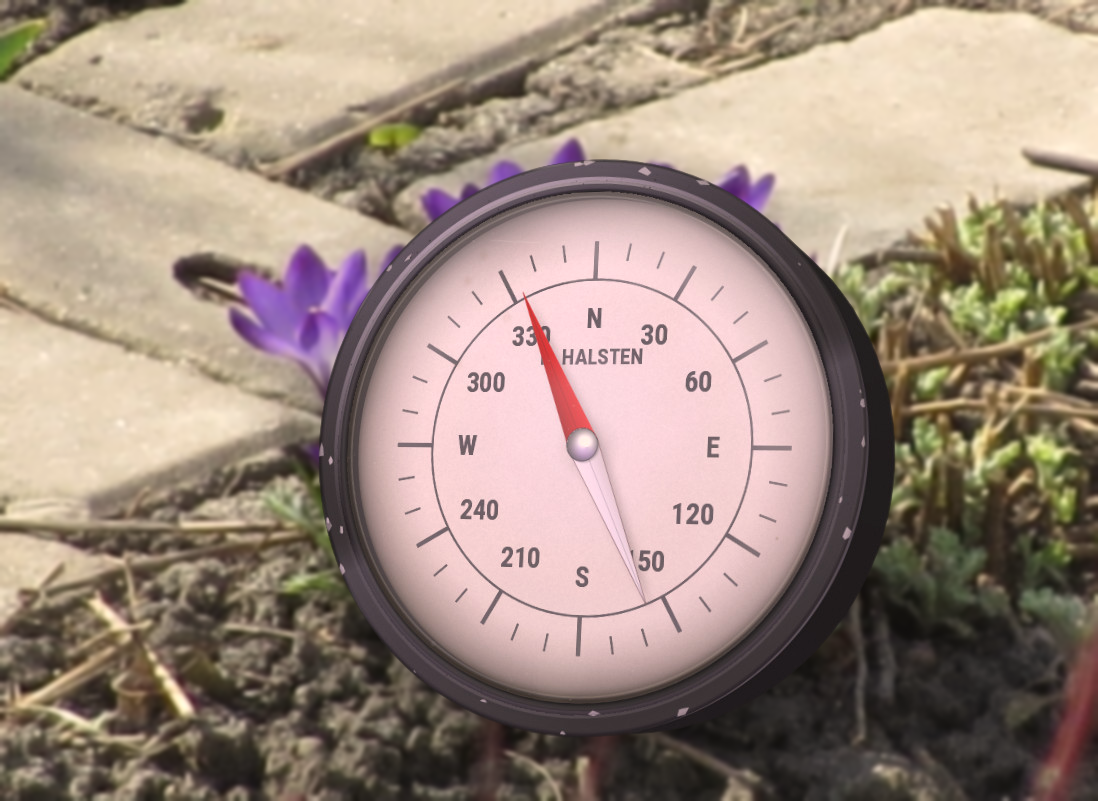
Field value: {"value": 335, "unit": "°"}
